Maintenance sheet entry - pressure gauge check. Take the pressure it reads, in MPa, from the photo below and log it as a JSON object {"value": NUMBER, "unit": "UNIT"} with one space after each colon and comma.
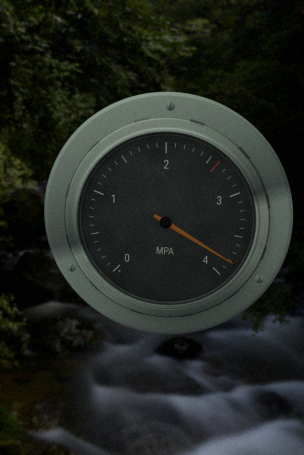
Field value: {"value": 3.8, "unit": "MPa"}
